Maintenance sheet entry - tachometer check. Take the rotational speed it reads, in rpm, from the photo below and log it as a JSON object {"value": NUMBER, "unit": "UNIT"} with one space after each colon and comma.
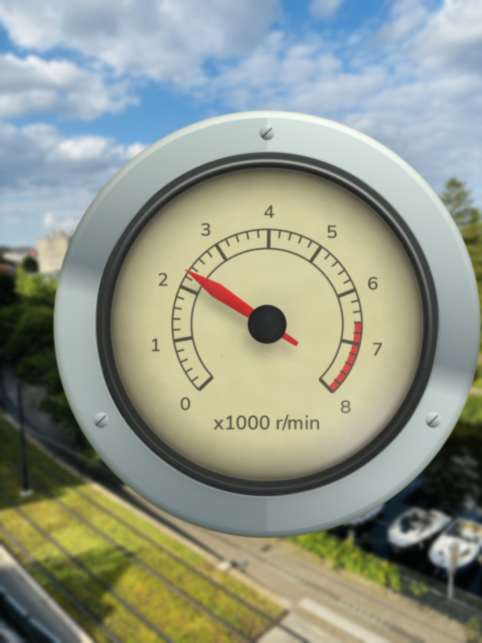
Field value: {"value": 2300, "unit": "rpm"}
